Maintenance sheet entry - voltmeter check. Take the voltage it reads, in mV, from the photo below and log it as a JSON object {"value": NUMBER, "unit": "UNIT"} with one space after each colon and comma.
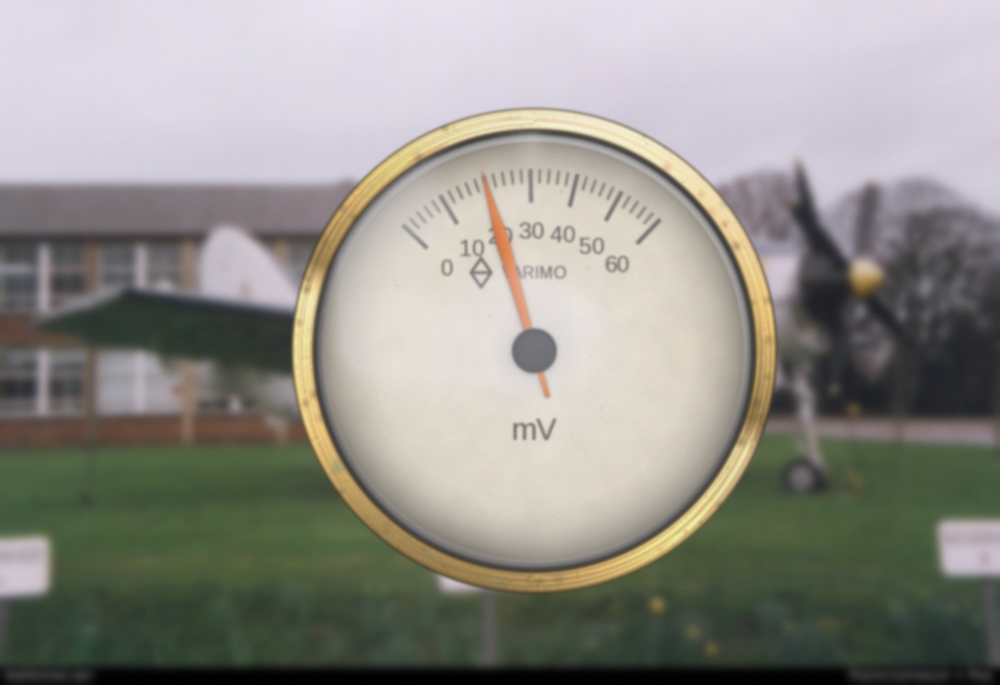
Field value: {"value": 20, "unit": "mV"}
